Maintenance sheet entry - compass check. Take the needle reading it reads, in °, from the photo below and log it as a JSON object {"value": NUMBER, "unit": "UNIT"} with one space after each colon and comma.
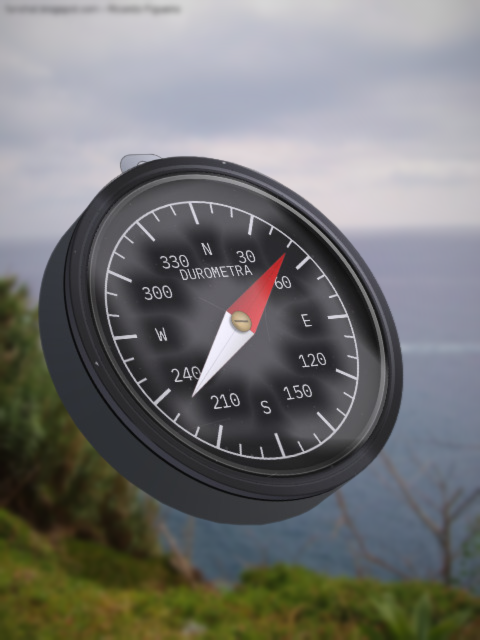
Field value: {"value": 50, "unit": "°"}
